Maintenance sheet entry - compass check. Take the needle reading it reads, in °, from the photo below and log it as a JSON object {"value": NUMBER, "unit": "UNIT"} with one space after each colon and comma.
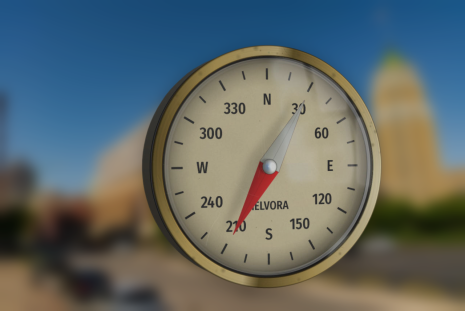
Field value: {"value": 210, "unit": "°"}
